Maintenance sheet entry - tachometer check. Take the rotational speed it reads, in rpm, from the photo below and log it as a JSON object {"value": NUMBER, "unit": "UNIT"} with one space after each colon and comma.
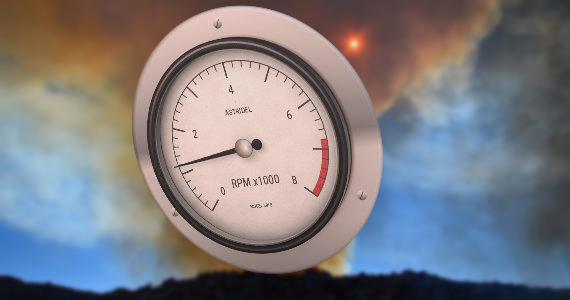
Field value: {"value": 1200, "unit": "rpm"}
